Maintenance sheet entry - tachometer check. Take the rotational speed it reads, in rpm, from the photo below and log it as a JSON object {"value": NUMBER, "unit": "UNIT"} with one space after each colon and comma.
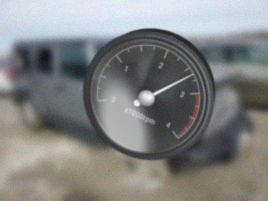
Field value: {"value": 2625, "unit": "rpm"}
